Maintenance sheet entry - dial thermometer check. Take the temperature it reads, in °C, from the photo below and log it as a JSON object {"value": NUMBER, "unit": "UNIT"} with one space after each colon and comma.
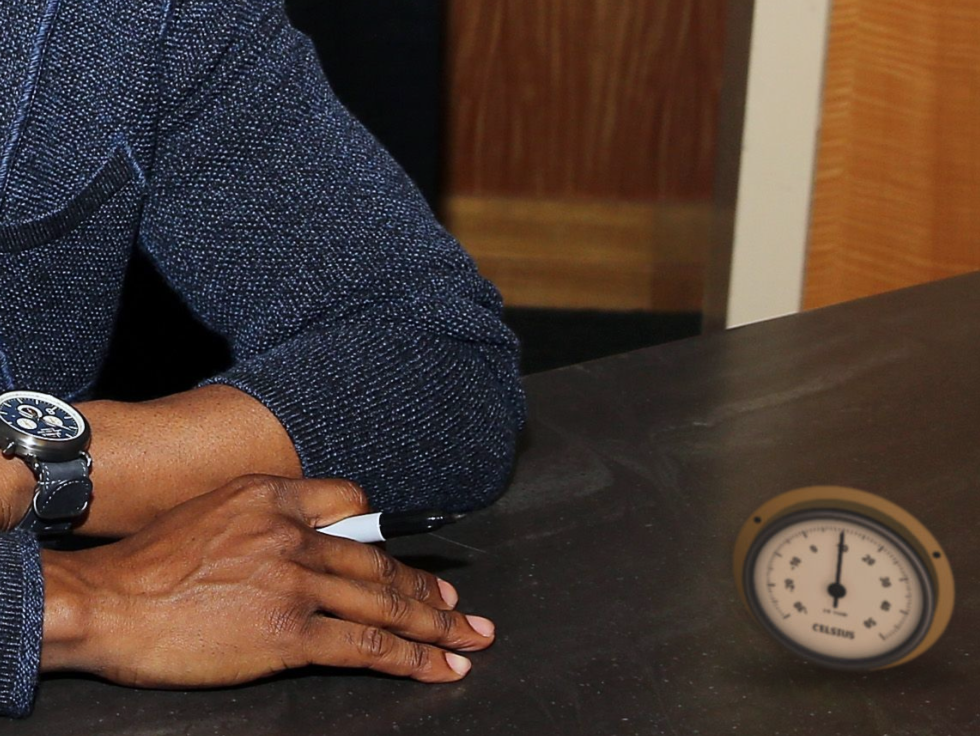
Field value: {"value": 10, "unit": "°C"}
